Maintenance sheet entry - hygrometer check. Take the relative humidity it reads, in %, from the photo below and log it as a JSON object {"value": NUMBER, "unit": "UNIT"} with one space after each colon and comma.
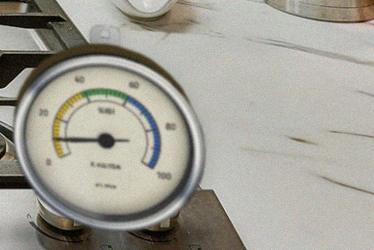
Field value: {"value": 10, "unit": "%"}
